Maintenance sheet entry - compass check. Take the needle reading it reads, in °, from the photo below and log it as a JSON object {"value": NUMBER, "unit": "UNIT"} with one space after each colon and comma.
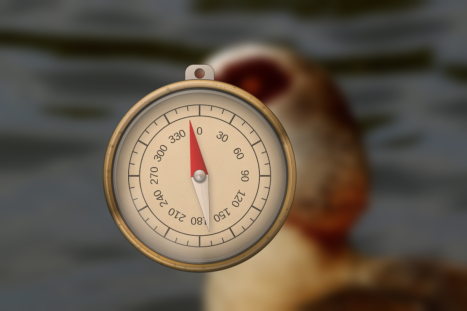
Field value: {"value": 350, "unit": "°"}
